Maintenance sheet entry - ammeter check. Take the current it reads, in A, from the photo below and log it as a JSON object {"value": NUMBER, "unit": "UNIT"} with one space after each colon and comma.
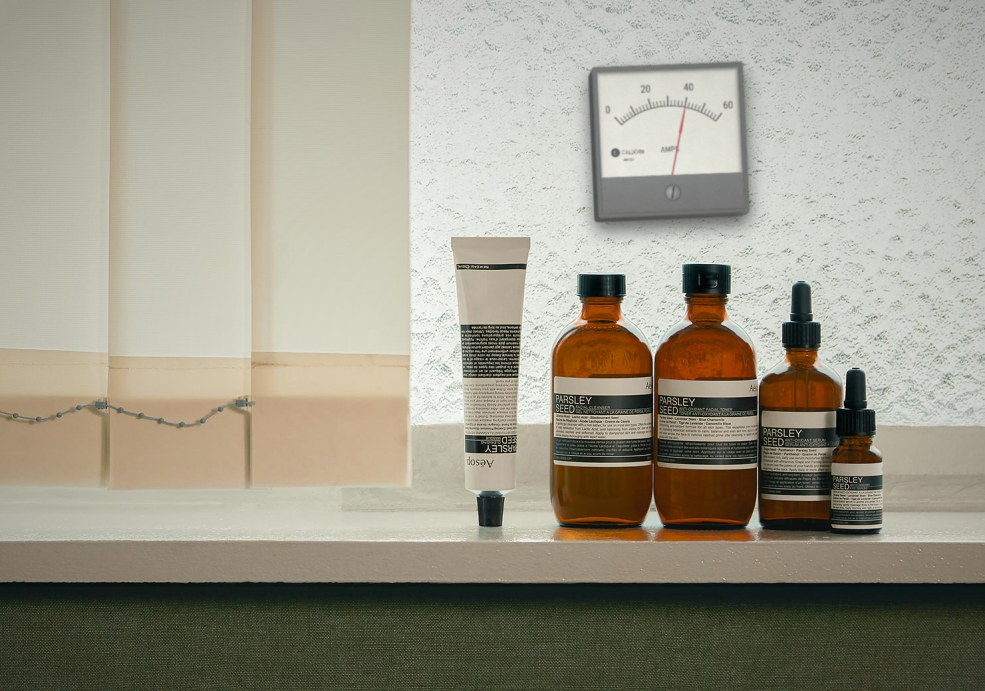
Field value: {"value": 40, "unit": "A"}
